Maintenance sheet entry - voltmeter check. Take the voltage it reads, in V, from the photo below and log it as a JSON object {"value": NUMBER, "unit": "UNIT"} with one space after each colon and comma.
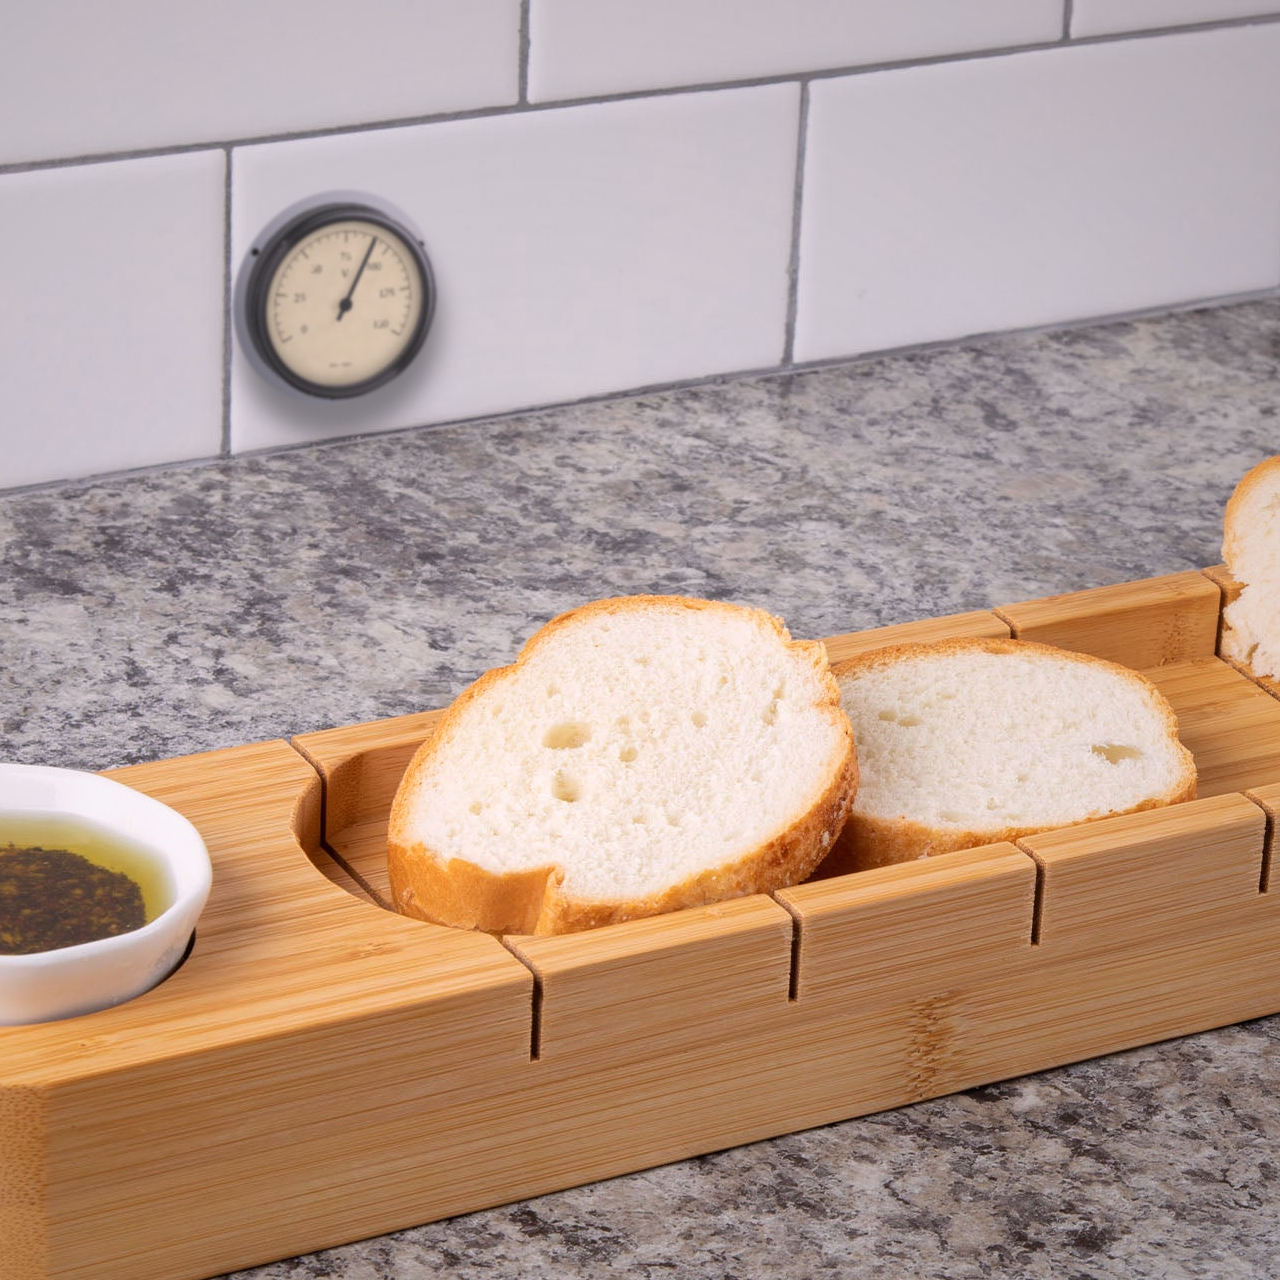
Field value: {"value": 90, "unit": "V"}
